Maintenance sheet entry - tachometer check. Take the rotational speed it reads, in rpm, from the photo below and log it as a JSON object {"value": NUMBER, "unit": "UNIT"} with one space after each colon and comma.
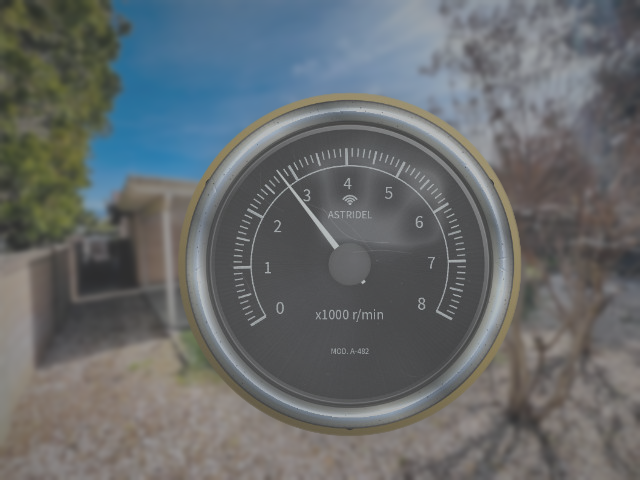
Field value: {"value": 2800, "unit": "rpm"}
